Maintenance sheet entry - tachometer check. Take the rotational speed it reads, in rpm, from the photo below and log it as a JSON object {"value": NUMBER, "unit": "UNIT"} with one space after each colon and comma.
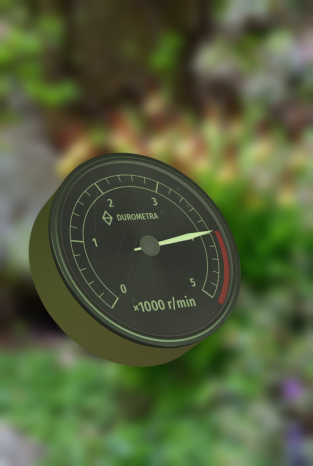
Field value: {"value": 4000, "unit": "rpm"}
